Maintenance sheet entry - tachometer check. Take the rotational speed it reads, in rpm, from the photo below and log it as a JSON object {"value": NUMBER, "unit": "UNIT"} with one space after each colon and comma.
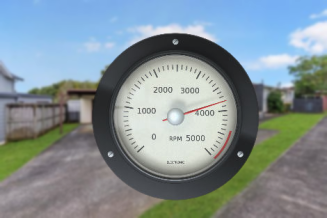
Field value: {"value": 3800, "unit": "rpm"}
